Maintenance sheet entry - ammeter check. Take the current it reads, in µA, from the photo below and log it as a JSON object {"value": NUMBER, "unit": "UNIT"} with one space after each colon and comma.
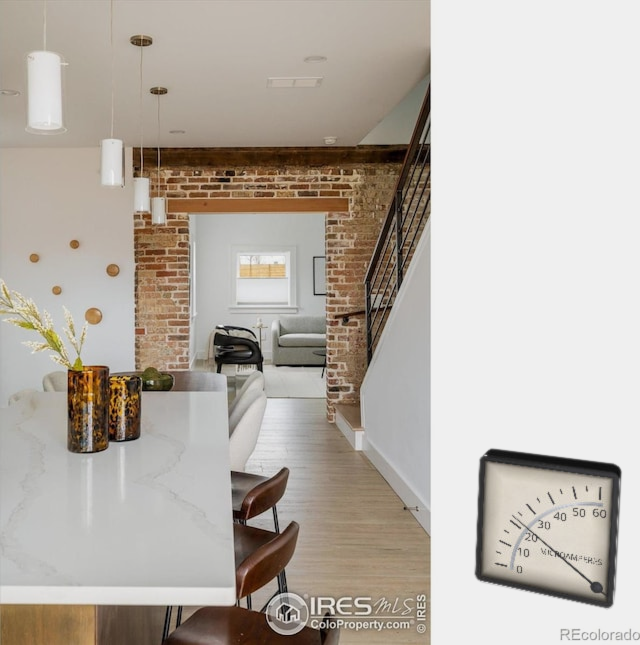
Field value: {"value": 22.5, "unit": "µA"}
